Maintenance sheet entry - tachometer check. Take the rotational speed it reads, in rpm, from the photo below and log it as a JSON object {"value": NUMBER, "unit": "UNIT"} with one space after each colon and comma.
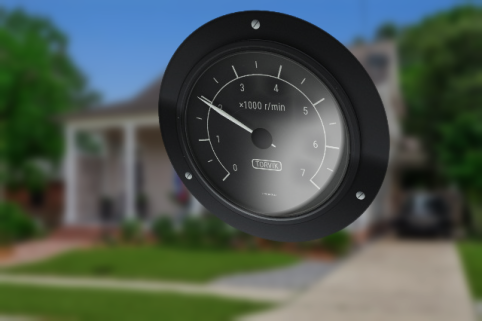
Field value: {"value": 2000, "unit": "rpm"}
